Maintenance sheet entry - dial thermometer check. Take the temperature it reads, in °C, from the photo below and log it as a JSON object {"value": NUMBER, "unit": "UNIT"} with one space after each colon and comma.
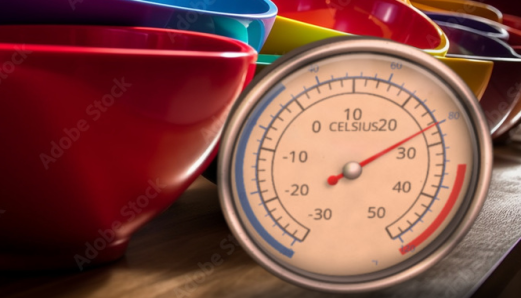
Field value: {"value": 26, "unit": "°C"}
